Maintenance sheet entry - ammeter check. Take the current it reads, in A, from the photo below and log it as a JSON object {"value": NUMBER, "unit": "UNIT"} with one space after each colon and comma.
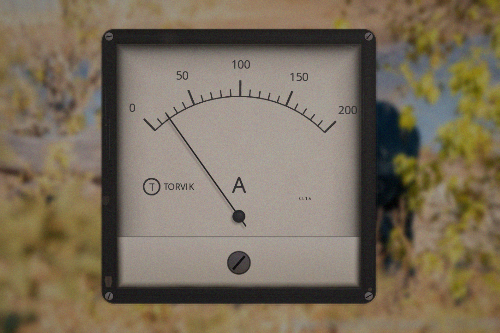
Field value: {"value": 20, "unit": "A"}
